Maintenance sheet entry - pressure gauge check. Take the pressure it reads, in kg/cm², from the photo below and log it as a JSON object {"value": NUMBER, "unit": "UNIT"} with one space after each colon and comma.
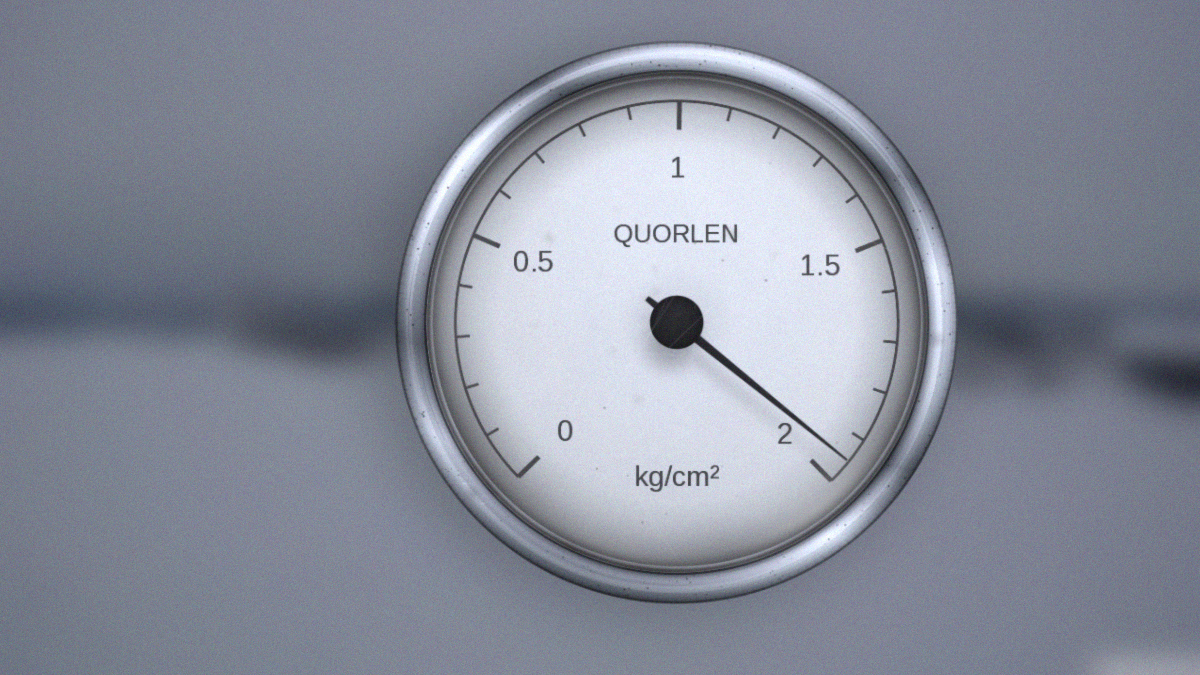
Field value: {"value": 1.95, "unit": "kg/cm²"}
